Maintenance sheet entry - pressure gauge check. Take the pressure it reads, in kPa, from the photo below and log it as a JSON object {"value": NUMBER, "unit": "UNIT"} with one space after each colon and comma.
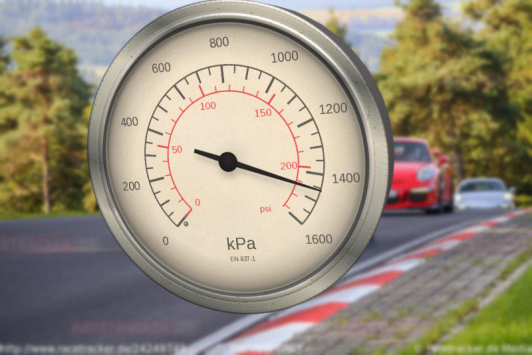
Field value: {"value": 1450, "unit": "kPa"}
